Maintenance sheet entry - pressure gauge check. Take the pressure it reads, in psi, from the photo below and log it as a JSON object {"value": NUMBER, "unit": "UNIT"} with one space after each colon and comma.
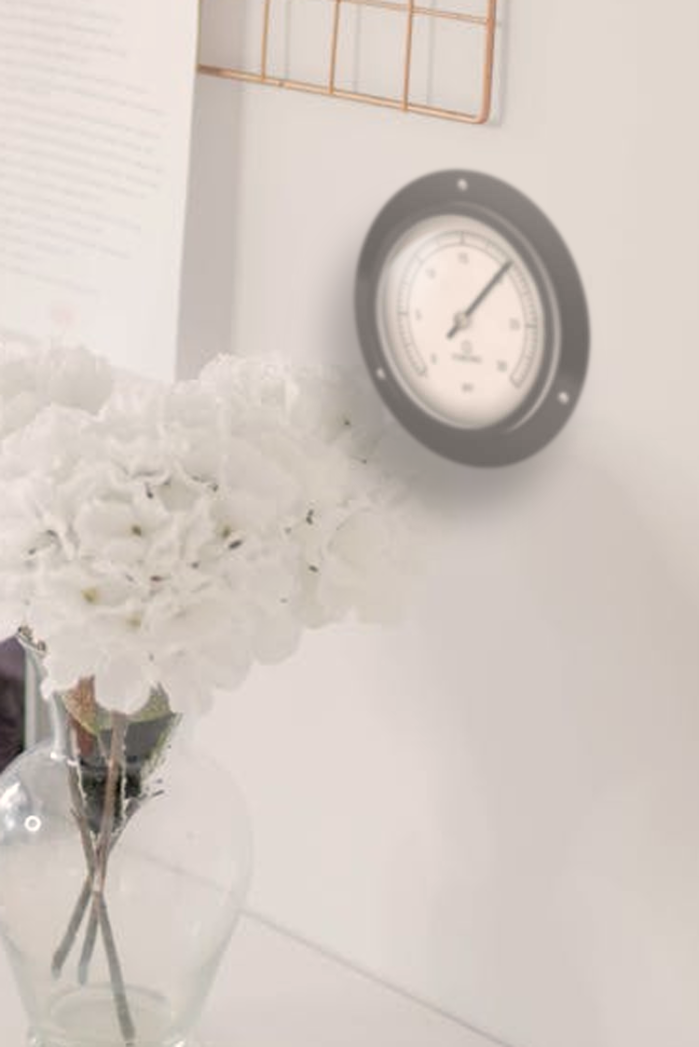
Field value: {"value": 20, "unit": "psi"}
